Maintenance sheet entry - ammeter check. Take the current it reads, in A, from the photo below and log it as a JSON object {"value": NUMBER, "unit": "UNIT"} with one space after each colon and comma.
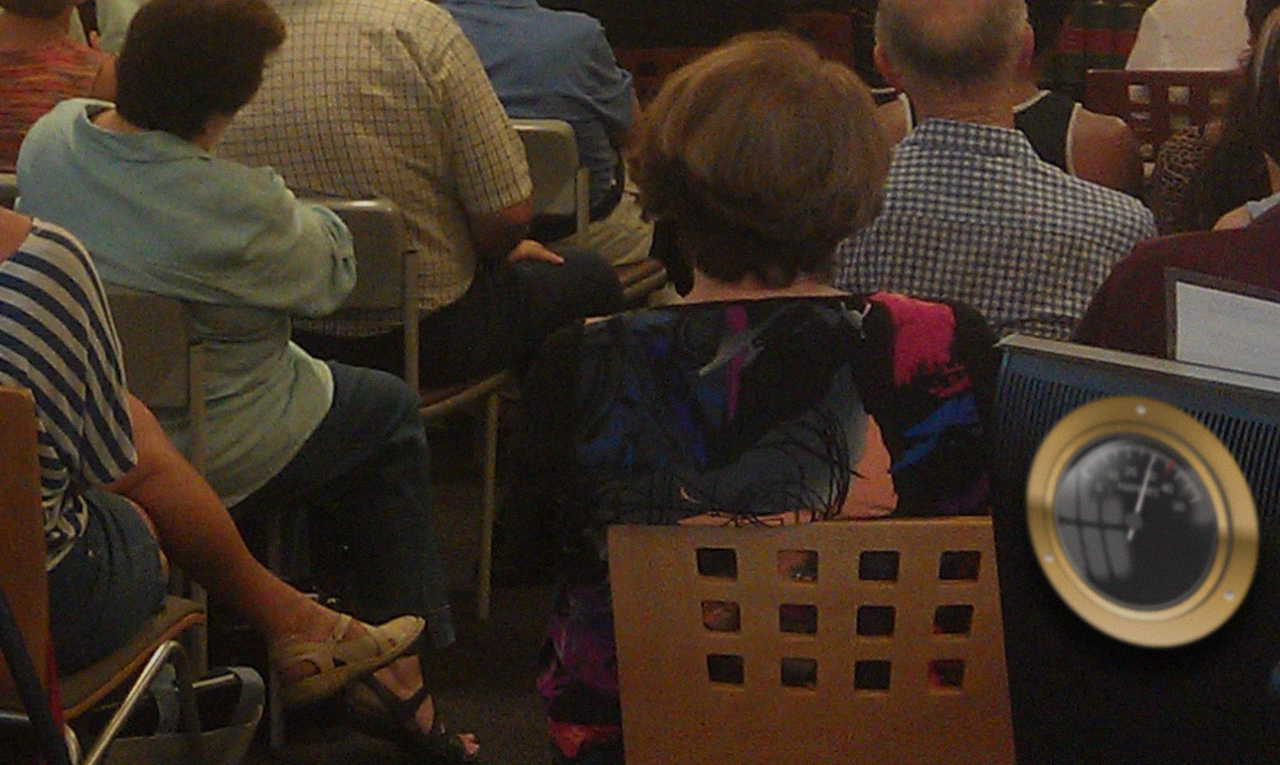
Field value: {"value": 30, "unit": "A"}
